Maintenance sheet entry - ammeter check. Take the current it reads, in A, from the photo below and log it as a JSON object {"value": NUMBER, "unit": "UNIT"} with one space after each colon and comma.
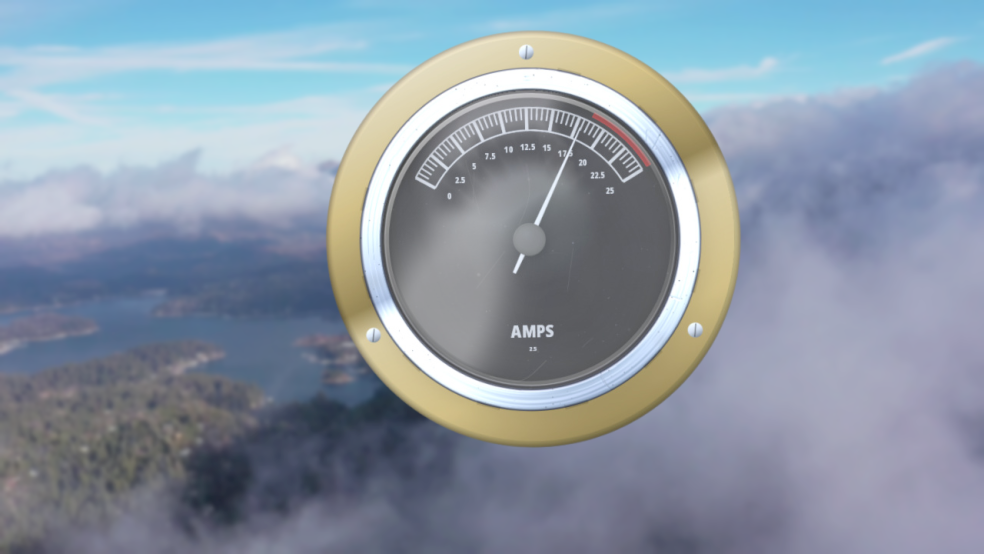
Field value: {"value": 18, "unit": "A"}
